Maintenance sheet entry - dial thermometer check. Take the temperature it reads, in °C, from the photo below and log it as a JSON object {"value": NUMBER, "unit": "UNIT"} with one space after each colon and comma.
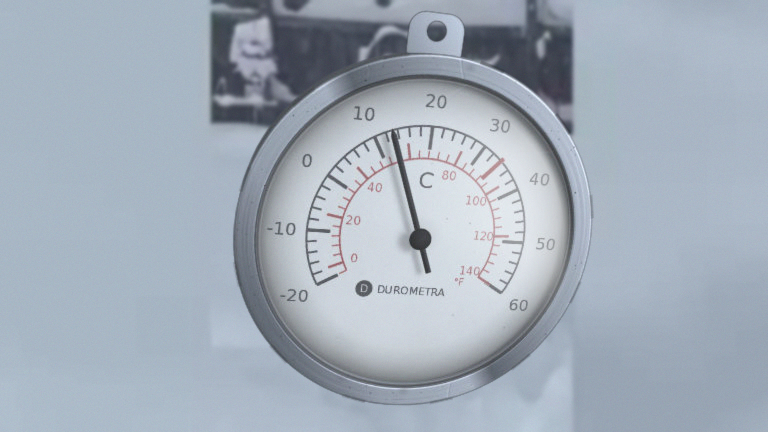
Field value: {"value": 13, "unit": "°C"}
